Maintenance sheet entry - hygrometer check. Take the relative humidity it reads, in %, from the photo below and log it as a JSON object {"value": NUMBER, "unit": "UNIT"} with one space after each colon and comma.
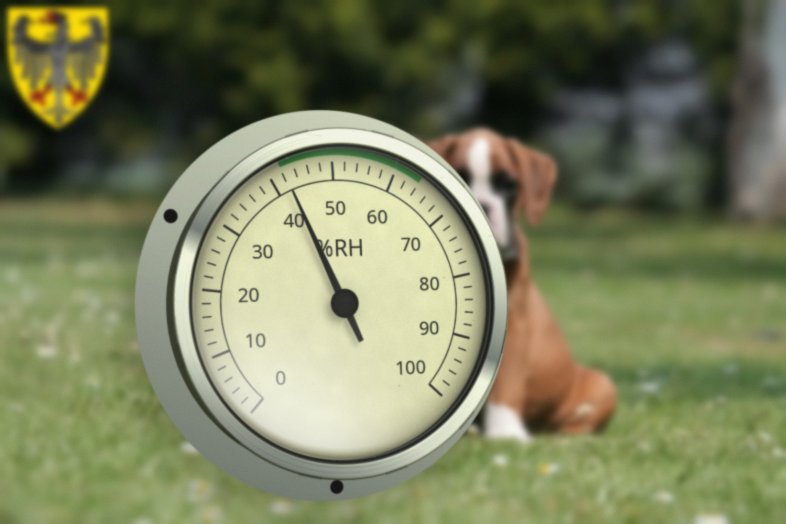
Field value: {"value": 42, "unit": "%"}
